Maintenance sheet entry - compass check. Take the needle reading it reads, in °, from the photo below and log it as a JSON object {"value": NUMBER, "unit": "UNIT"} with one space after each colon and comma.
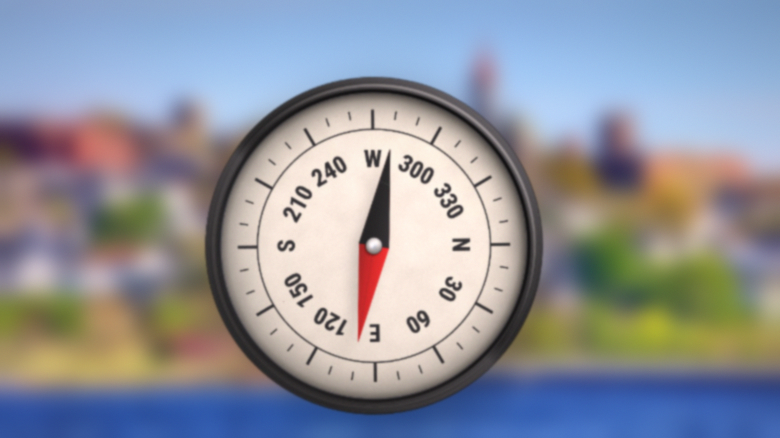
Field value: {"value": 100, "unit": "°"}
